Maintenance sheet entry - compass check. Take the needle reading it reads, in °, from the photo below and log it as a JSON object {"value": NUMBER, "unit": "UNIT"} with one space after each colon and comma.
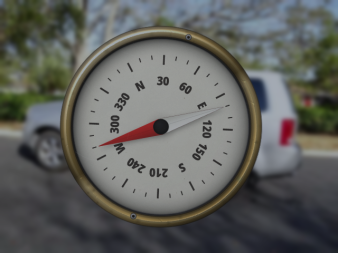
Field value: {"value": 280, "unit": "°"}
